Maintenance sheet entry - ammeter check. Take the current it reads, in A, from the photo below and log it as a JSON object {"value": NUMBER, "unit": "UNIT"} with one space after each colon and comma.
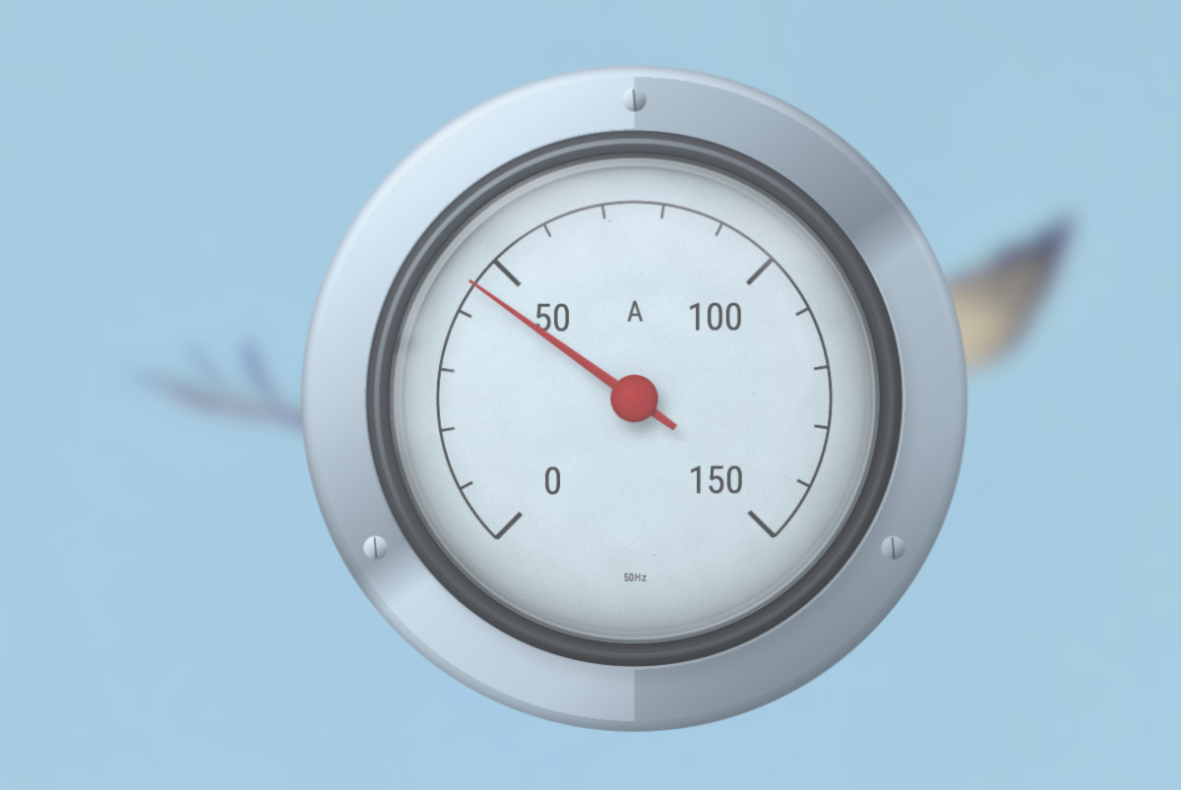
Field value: {"value": 45, "unit": "A"}
